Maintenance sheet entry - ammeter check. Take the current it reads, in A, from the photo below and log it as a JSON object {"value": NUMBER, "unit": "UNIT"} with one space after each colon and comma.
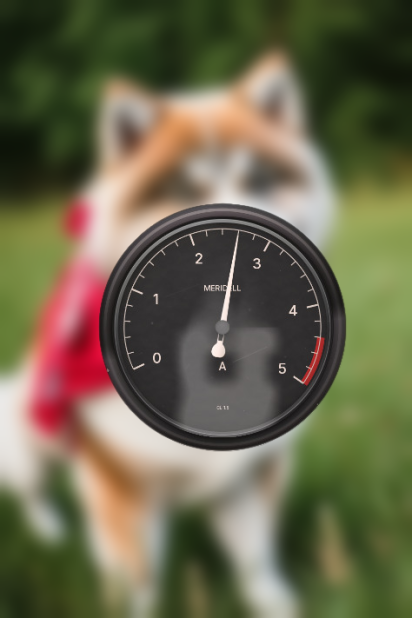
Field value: {"value": 2.6, "unit": "A"}
